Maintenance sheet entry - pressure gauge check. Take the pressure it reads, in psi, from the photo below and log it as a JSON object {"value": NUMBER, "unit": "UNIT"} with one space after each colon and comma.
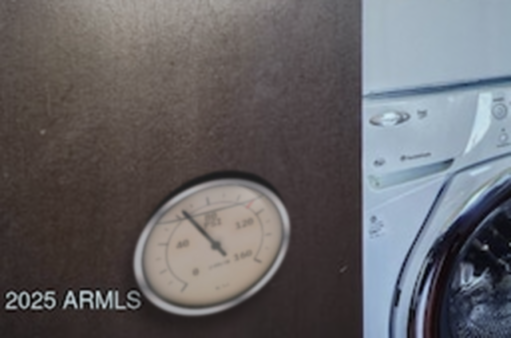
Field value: {"value": 65, "unit": "psi"}
